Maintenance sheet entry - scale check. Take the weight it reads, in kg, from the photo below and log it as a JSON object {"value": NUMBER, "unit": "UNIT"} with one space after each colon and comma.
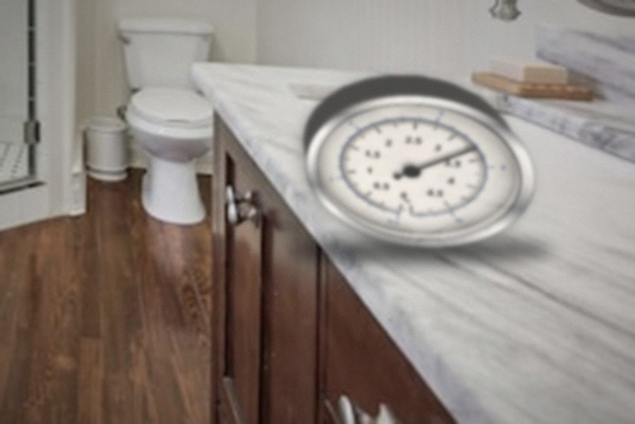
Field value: {"value": 3.25, "unit": "kg"}
